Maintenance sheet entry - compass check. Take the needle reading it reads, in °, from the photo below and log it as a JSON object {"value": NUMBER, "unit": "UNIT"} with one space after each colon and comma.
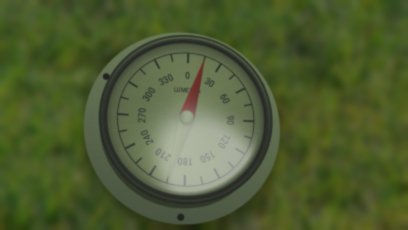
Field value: {"value": 15, "unit": "°"}
